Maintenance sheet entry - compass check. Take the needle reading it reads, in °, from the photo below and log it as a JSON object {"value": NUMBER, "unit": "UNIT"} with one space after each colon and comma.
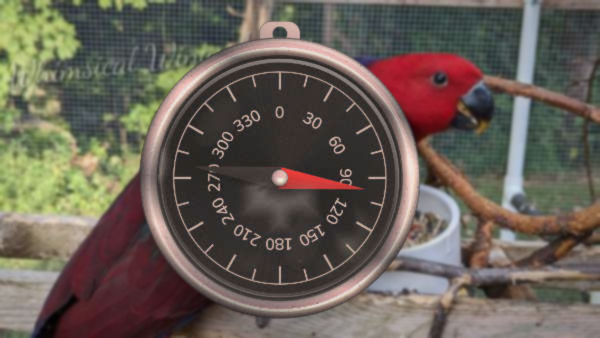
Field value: {"value": 97.5, "unit": "°"}
